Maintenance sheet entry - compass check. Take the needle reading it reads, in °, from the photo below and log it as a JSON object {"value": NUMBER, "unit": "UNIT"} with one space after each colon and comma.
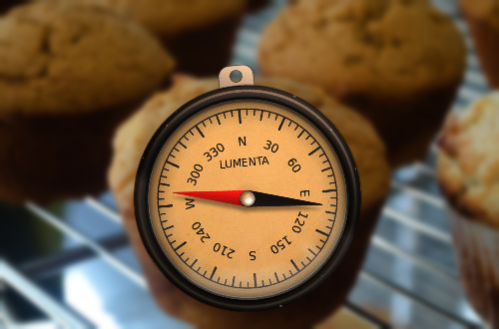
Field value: {"value": 280, "unit": "°"}
